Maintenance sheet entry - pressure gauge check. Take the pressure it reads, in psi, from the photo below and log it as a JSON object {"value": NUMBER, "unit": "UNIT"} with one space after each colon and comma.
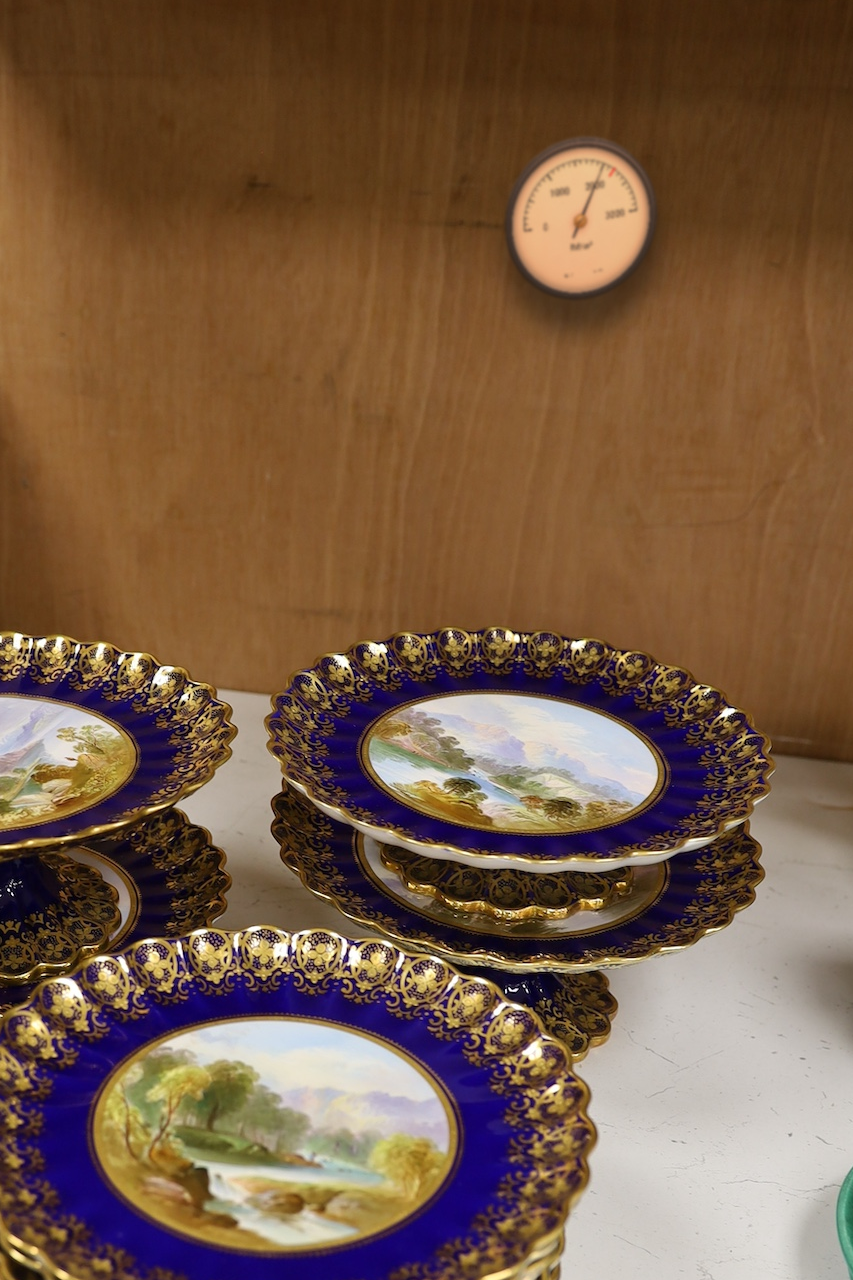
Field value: {"value": 2000, "unit": "psi"}
